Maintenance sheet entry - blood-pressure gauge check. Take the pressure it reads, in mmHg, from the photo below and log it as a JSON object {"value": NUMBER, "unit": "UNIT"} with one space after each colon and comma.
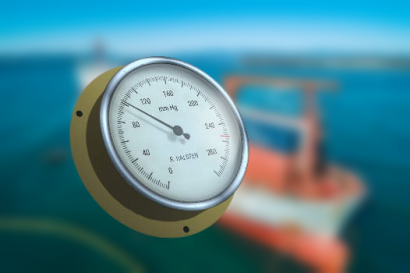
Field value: {"value": 100, "unit": "mmHg"}
